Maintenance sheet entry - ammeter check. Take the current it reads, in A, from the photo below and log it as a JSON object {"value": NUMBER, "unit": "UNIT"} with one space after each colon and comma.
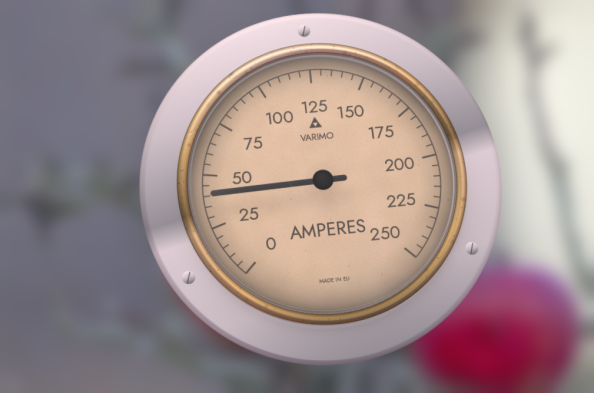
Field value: {"value": 40, "unit": "A"}
